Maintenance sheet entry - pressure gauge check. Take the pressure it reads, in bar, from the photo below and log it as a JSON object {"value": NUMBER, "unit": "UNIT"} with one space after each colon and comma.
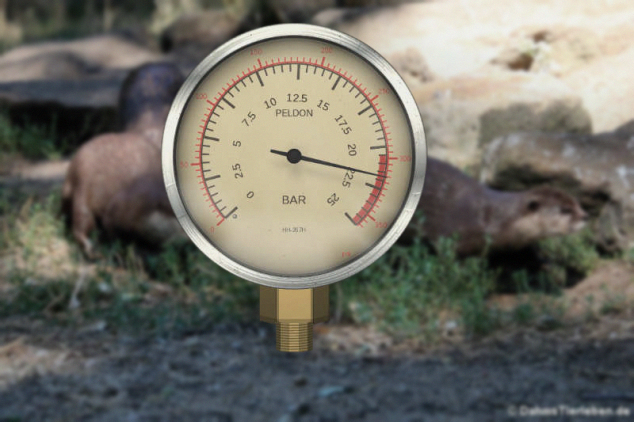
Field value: {"value": 21.75, "unit": "bar"}
